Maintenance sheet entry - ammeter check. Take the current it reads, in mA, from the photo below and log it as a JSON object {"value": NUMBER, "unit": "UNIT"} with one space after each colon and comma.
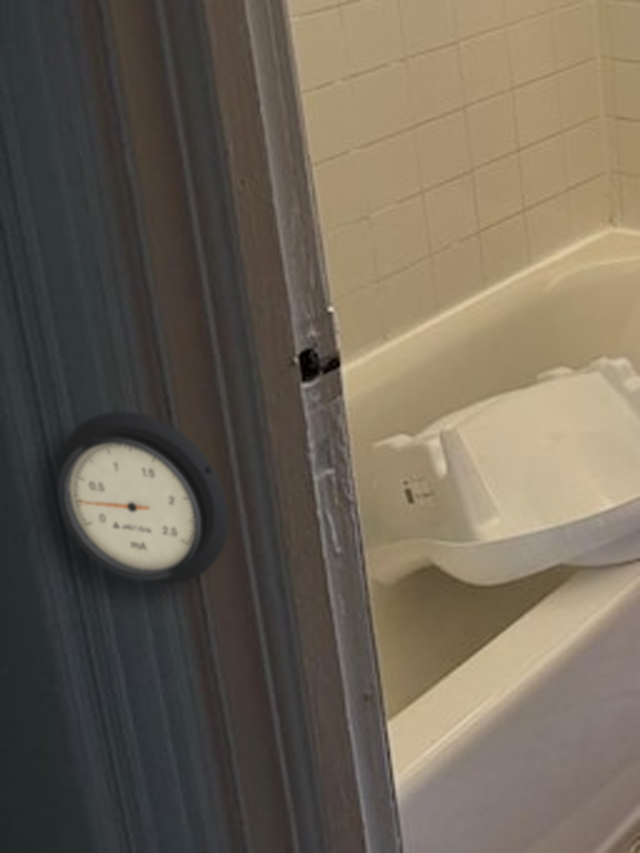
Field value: {"value": 0.25, "unit": "mA"}
